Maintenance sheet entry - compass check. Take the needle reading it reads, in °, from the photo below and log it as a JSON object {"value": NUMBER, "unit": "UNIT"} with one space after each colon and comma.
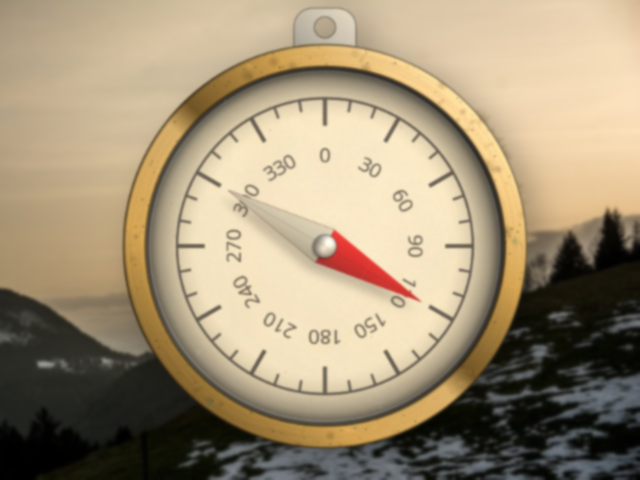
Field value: {"value": 120, "unit": "°"}
